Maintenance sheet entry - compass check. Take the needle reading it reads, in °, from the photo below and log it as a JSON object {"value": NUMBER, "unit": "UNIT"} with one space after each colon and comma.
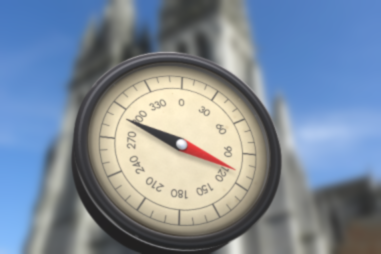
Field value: {"value": 110, "unit": "°"}
